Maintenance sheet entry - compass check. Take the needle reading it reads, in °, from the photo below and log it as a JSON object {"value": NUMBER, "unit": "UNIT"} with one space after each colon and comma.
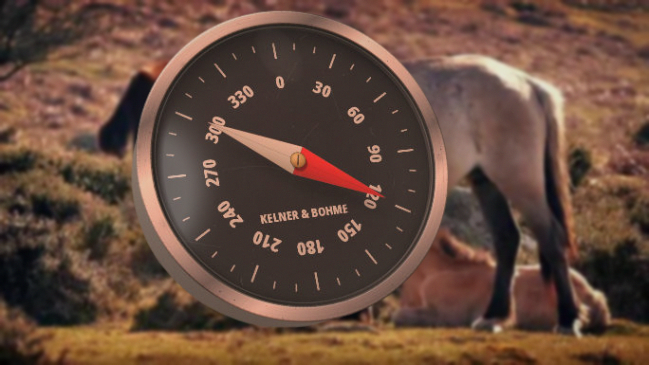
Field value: {"value": 120, "unit": "°"}
